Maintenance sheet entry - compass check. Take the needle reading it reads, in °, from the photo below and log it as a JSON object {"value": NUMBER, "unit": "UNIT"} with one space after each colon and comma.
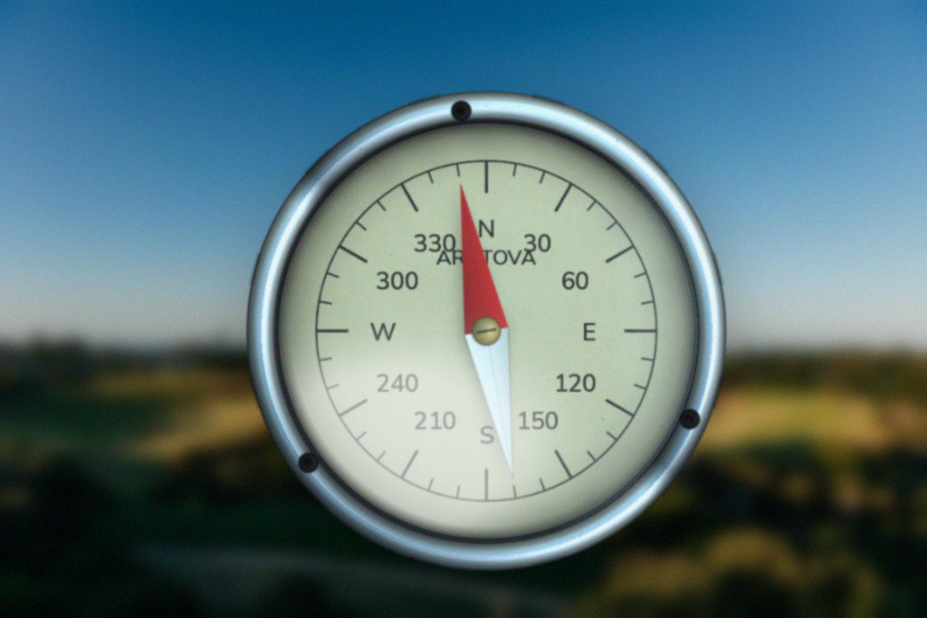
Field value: {"value": 350, "unit": "°"}
